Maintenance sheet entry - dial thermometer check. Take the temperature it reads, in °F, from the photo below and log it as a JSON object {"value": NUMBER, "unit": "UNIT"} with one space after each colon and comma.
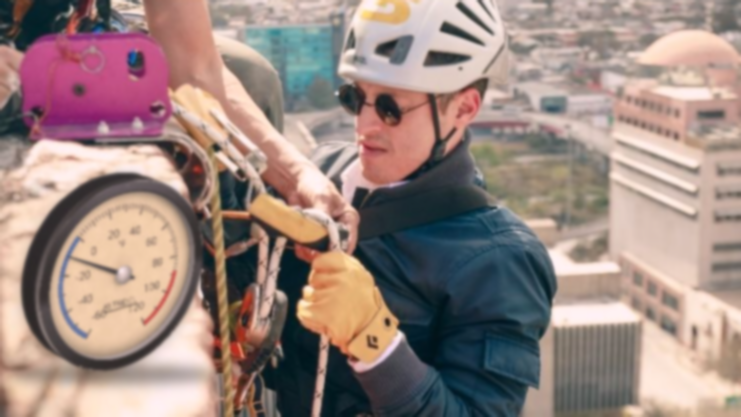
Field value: {"value": -10, "unit": "°F"}
